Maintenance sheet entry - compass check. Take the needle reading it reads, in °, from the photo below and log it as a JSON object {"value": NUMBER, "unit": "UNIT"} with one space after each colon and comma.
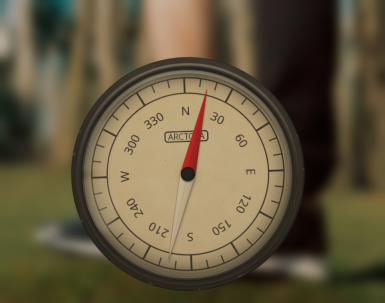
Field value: {"value": 15, "unit": "°"}
